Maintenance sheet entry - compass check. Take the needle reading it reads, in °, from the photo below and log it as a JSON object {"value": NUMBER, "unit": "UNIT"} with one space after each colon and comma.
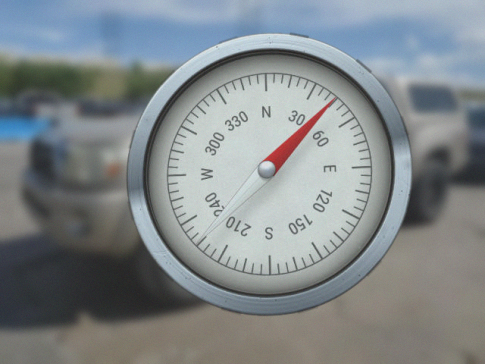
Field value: {"value": 45, "unit": "°"}
